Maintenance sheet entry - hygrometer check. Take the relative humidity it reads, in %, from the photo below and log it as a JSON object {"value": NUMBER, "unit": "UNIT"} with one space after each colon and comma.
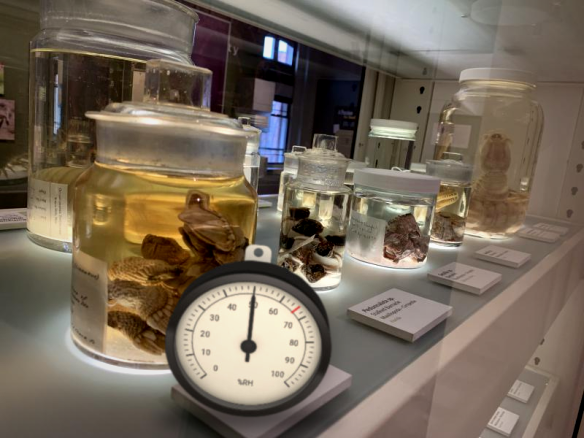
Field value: {"value": 50, "unit": "%"}
